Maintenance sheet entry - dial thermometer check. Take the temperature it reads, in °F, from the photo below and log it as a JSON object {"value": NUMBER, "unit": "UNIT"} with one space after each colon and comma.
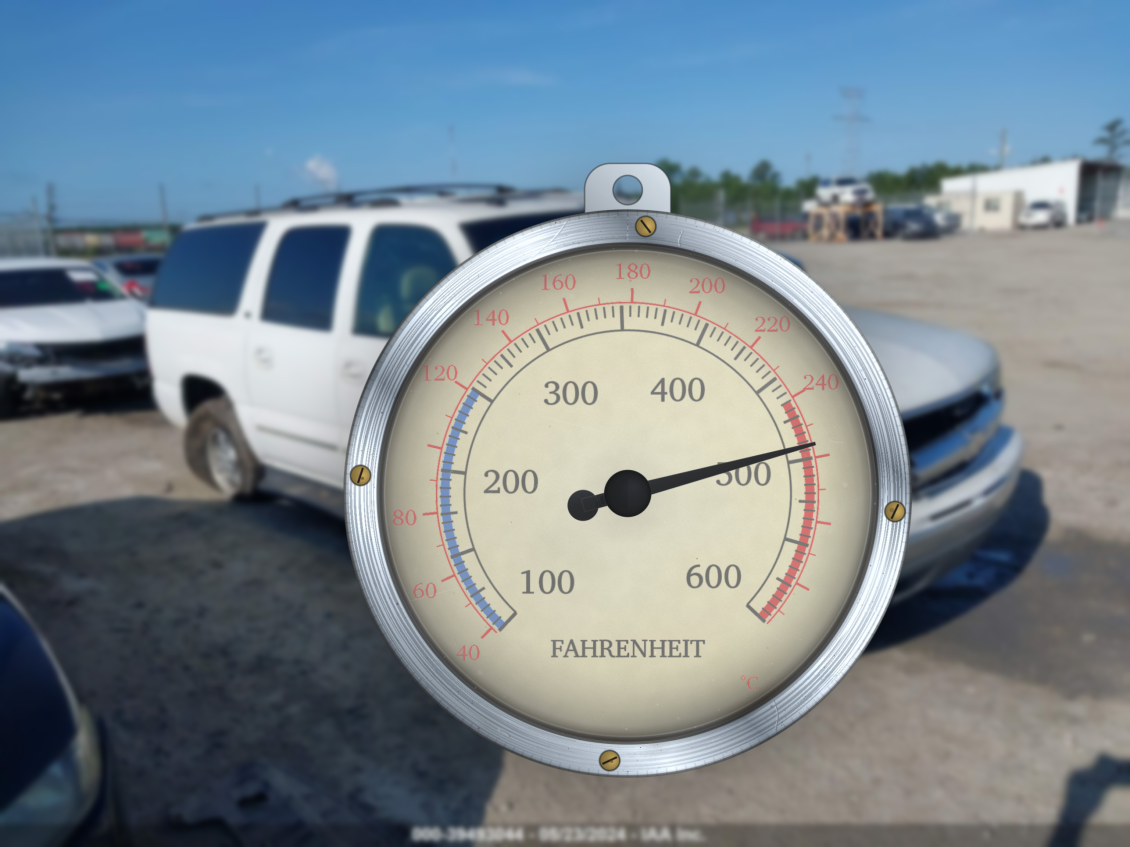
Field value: {"value": 492.5, "unit": "°F"}
